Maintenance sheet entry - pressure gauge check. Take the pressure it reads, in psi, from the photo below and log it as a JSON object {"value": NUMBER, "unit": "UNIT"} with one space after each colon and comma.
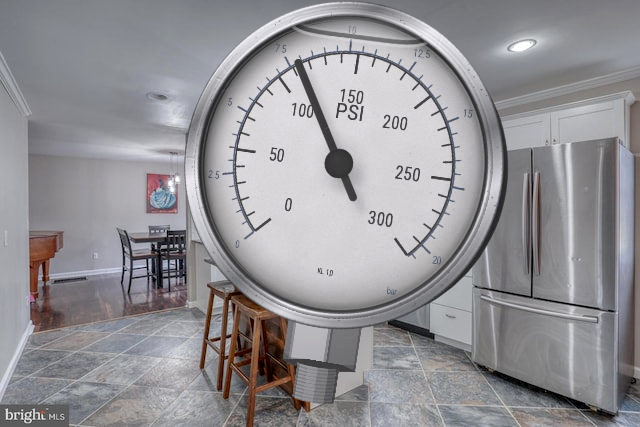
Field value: {"value": 115, "unit": "psi"}
